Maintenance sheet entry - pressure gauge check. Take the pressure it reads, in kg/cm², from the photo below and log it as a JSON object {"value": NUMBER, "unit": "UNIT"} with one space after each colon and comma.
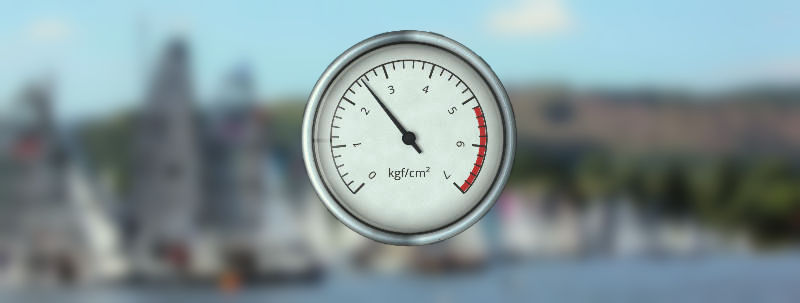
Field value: {"value": 2.5, "unit": "kg/cm²"}
